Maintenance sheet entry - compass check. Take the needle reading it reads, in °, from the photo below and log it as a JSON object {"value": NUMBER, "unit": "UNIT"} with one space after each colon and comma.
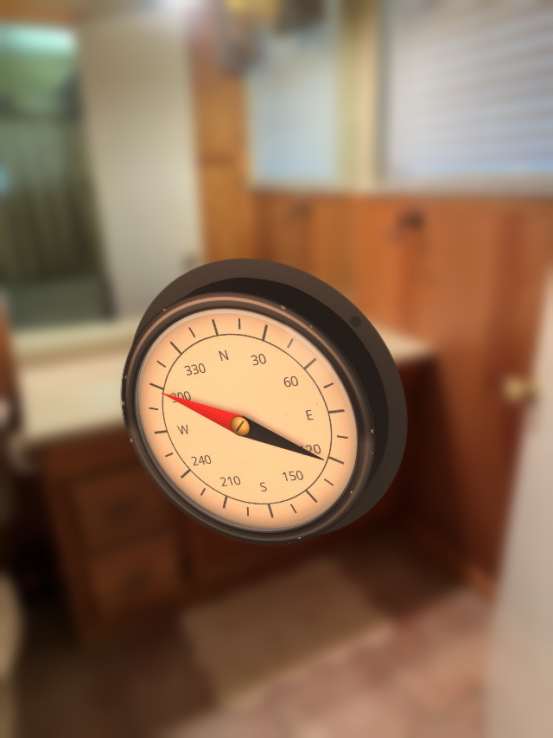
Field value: {"value": 300, "unit": "°"}
